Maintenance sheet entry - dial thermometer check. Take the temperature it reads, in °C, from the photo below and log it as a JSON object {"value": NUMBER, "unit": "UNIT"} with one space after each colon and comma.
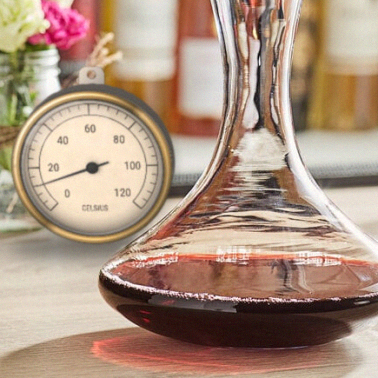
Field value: {"value": 12, "unit": "°C"}
